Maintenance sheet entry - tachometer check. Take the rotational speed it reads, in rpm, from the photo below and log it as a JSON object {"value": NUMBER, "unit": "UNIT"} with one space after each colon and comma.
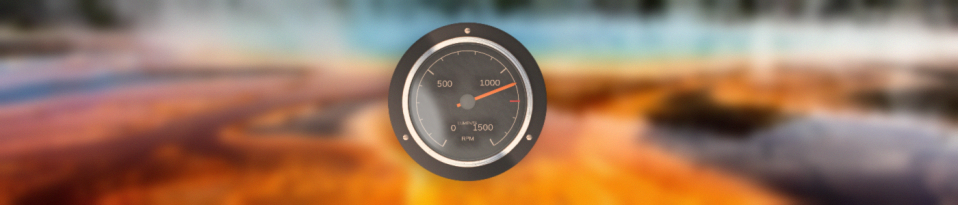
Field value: {"value": 1100, "unit": "rpm"}
